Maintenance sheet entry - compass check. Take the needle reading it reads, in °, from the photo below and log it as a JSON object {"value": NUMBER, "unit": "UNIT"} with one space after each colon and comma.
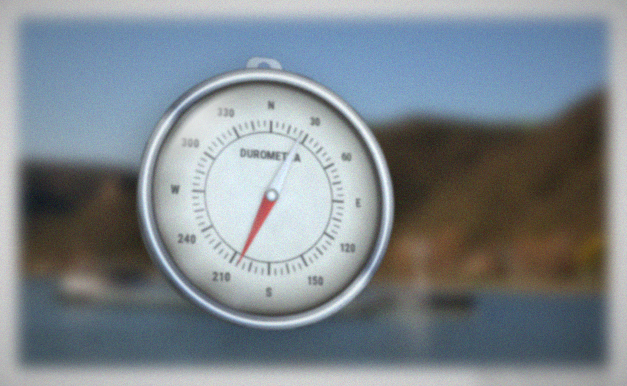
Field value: {"value": 205, "unit": "°"}
